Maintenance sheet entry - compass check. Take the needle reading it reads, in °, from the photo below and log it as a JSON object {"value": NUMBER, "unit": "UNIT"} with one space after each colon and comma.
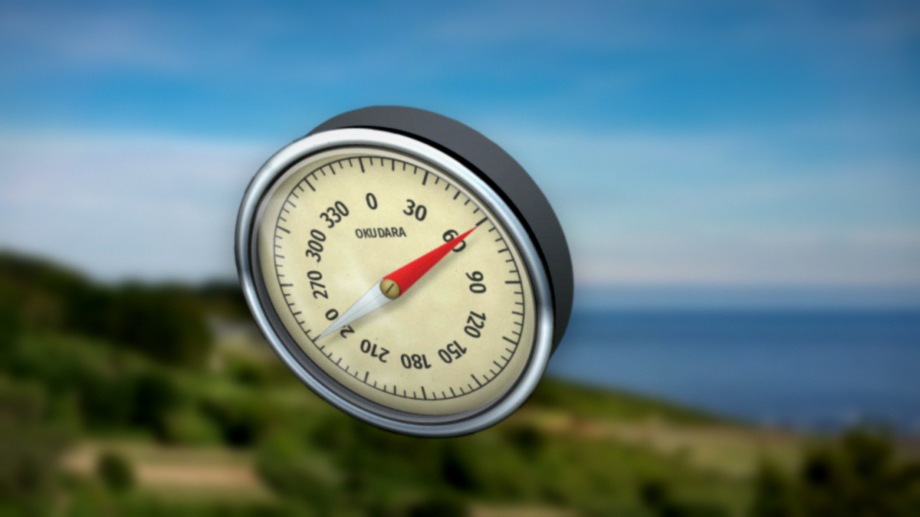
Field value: {"value": 60, "unit": "°"}
